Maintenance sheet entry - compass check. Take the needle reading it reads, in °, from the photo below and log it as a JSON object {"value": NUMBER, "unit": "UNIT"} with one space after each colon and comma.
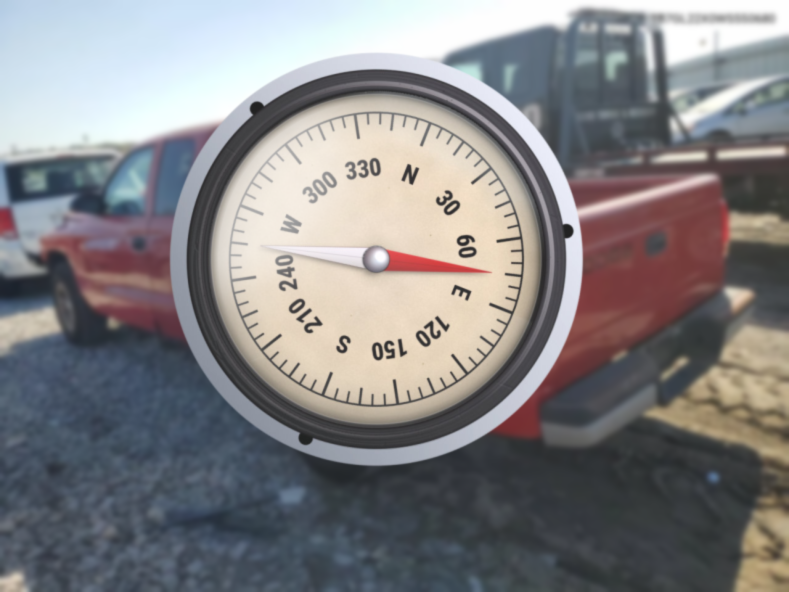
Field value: {"value": 75, "unit": "°"}
